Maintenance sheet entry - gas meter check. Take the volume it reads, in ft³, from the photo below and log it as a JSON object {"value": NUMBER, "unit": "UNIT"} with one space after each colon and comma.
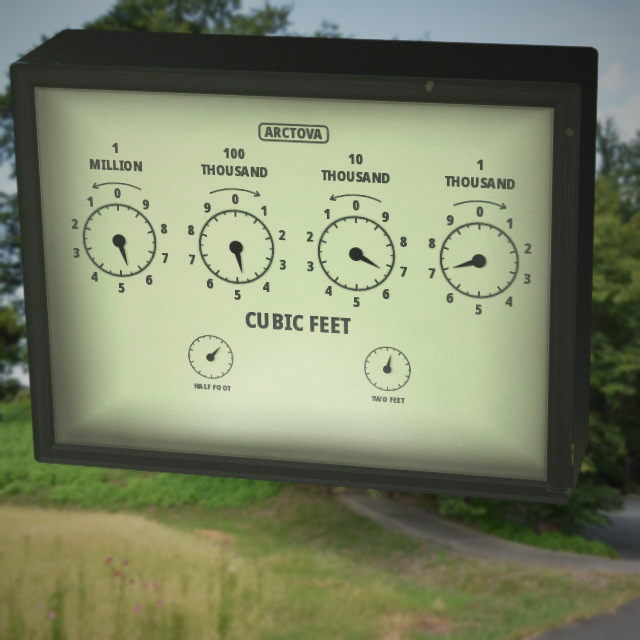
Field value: {"value": 546700, "unit": "ft³"}
